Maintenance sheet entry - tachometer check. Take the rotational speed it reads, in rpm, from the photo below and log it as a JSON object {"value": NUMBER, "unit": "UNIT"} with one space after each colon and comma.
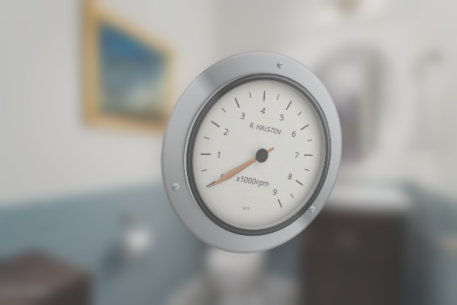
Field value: {"value": 0, "unit": "rpm"}
